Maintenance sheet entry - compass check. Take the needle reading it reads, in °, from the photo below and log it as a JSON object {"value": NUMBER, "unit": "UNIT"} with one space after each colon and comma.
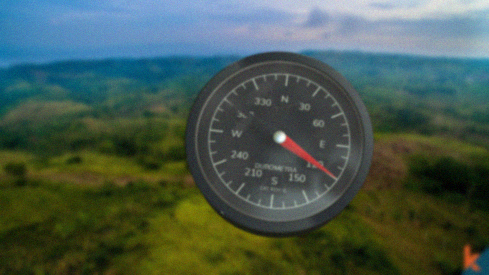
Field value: {"value": 120, "unit": "°"}
